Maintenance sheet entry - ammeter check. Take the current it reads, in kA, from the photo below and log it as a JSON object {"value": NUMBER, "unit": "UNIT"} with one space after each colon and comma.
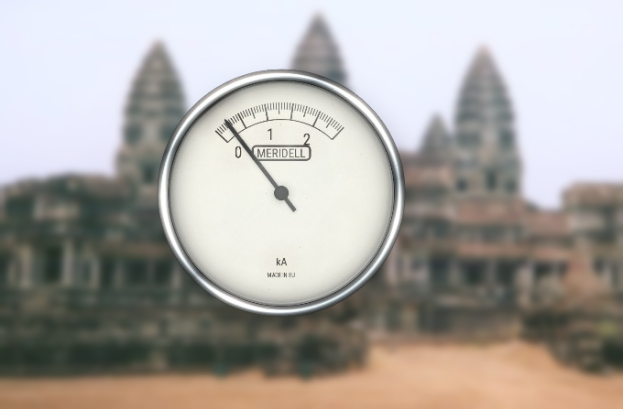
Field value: {"value": 0.25, "unit": "kA"}
